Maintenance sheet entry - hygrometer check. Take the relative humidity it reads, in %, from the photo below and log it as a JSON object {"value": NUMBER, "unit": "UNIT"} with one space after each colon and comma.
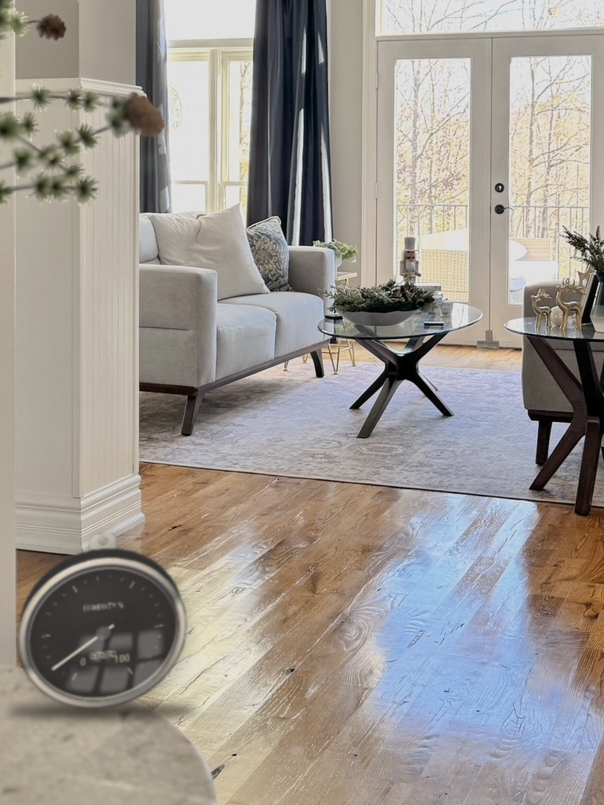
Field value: {"value": 8, "unit": "%"}
